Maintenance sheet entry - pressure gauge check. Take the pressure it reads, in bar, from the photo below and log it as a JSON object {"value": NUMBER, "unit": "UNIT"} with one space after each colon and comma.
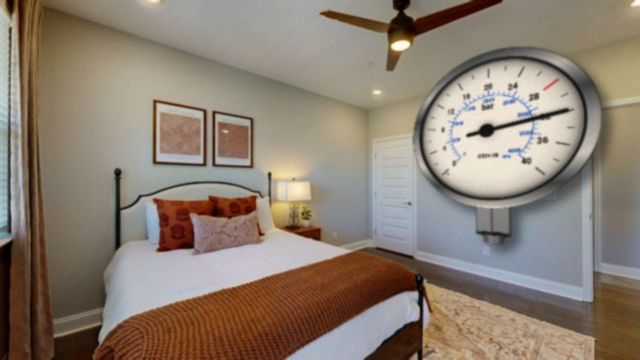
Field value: {"value": 32, "unit": "bar"}
